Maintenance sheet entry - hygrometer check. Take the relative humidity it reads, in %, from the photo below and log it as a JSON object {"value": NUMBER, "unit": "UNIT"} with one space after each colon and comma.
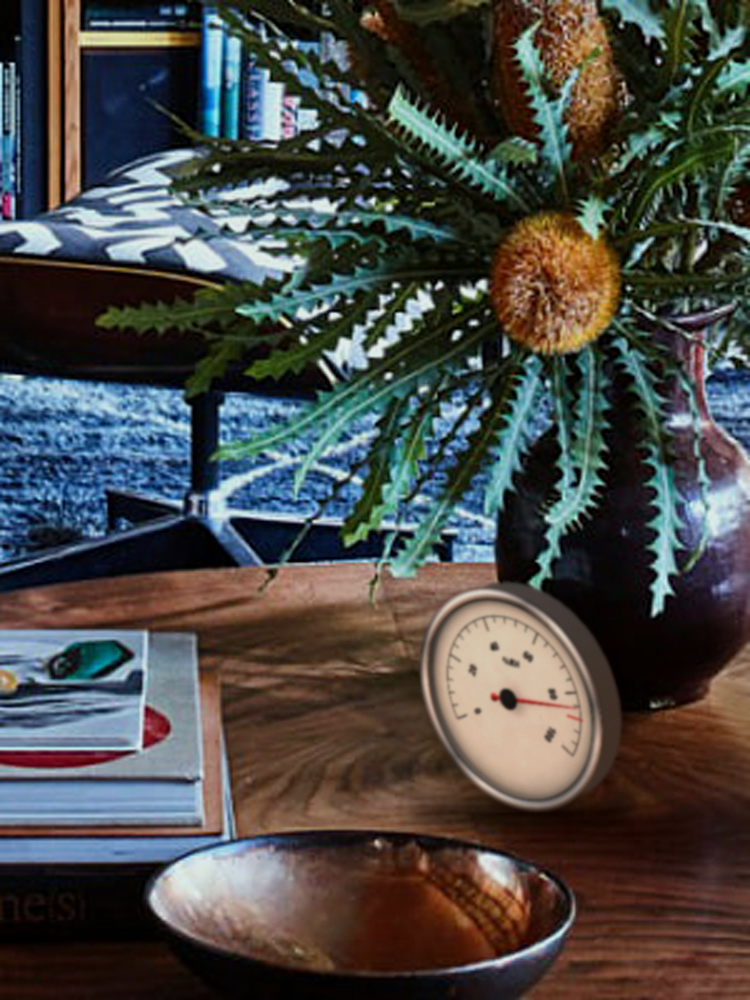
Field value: {"value": 84, "unit": "%"}
